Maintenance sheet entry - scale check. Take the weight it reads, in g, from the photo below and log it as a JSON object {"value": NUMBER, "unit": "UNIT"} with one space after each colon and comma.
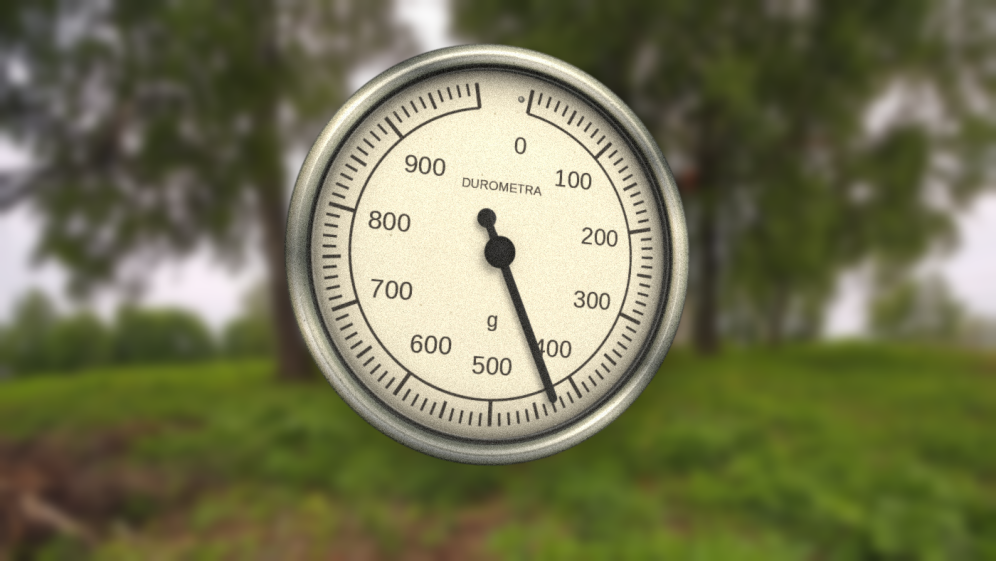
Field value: {"value": 430, "unit": "g"}
